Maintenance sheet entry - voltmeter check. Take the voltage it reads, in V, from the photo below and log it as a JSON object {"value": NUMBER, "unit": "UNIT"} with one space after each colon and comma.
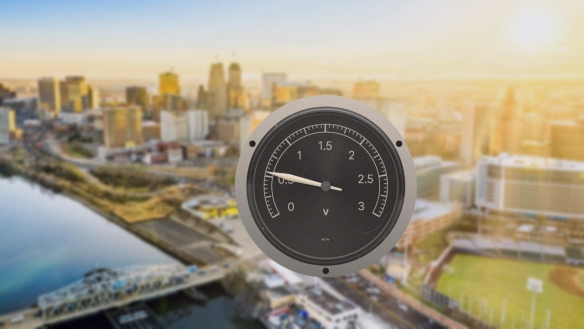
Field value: {"value": 0.55, "unit": "V"}
